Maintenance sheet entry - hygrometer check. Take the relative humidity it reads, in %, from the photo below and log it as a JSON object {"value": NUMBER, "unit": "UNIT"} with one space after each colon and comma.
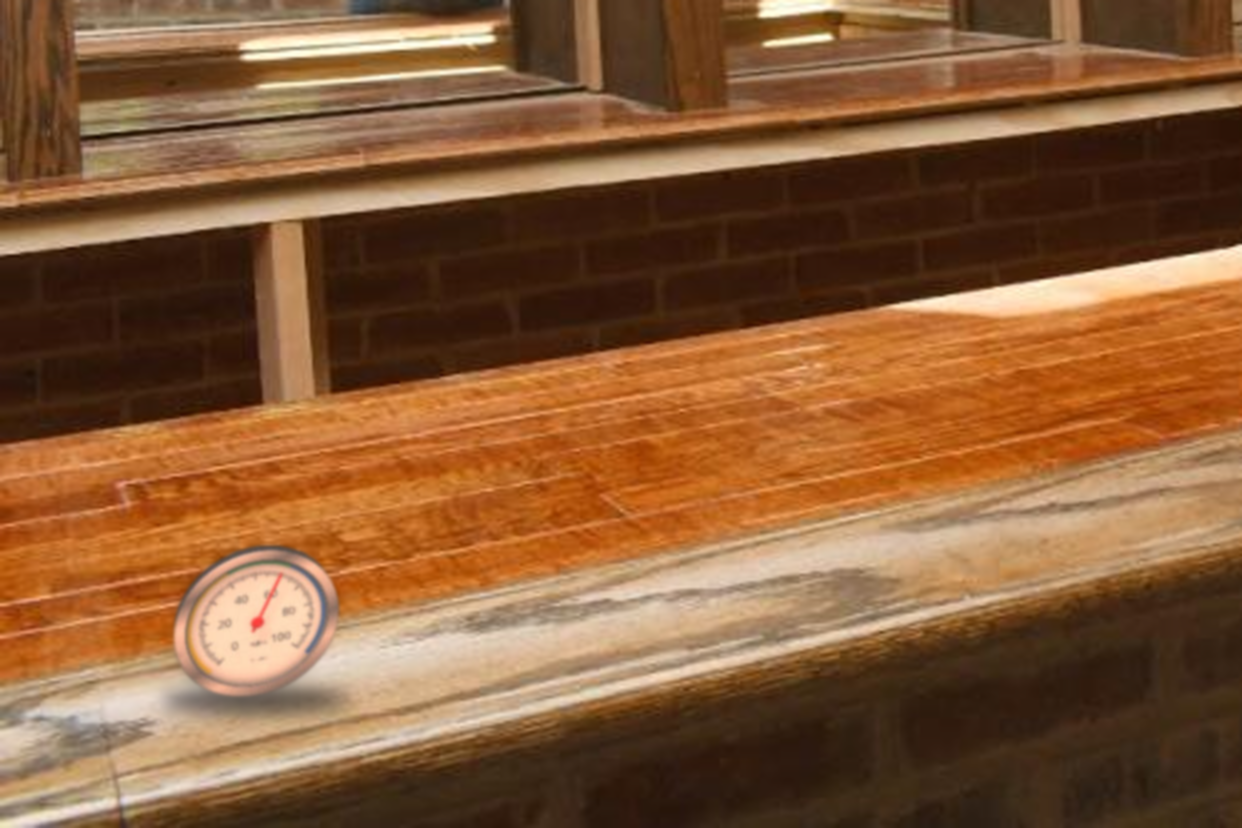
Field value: {"value": 60, "unit": "%"}
